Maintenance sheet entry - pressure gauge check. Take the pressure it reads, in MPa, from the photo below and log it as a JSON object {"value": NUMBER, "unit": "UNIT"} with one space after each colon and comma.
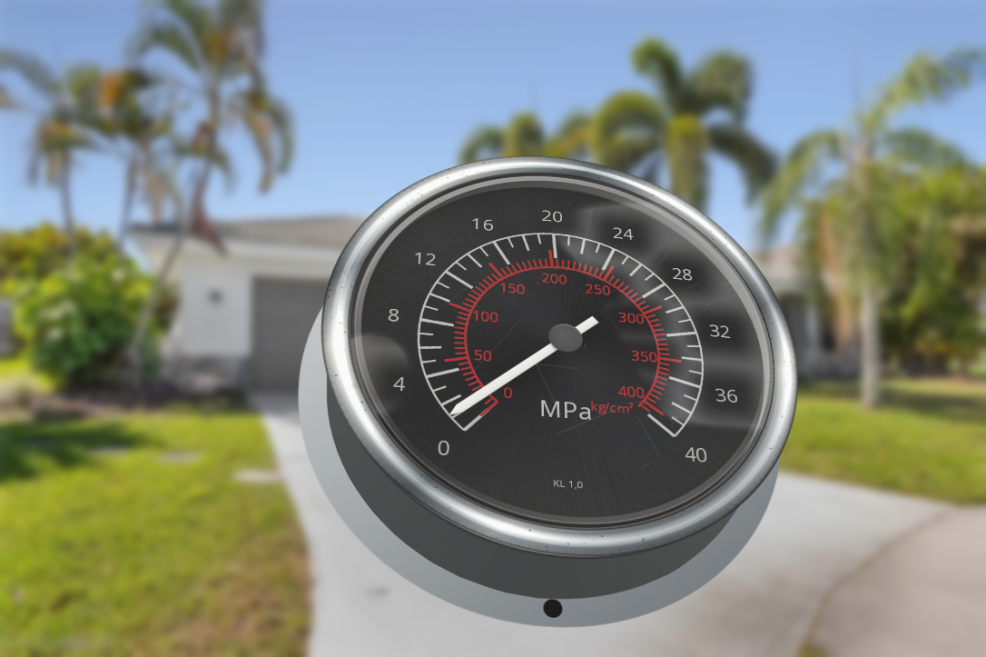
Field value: {"value": 1, "unit": "MPa"}
